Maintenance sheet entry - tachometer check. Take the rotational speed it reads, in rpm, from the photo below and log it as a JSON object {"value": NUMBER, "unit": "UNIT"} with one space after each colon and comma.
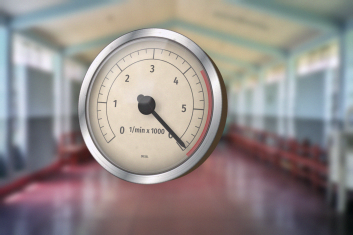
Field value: {"value": 5900, "unit": "rpm"}
